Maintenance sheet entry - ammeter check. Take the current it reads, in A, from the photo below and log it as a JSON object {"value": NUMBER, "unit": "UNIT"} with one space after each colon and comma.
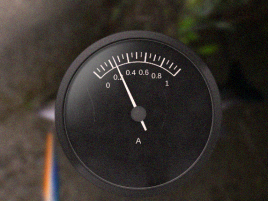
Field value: {"value": 0.25, "unit": "A"}
